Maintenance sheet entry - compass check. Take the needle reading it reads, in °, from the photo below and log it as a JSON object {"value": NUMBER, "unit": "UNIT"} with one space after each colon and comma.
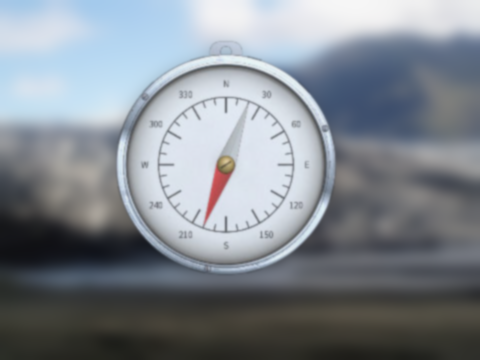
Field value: {"value": 200, "unit": "°"}
